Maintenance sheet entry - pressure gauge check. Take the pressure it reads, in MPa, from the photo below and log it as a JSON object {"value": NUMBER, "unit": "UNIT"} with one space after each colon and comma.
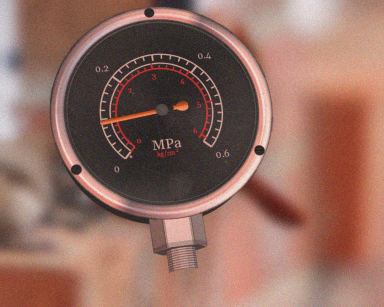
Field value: {"value": 0.09, "unit": "MPa"}
